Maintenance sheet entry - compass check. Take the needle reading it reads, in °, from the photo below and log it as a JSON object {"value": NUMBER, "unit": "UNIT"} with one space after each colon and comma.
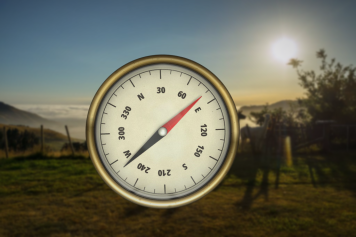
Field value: {"value": 80, "unit": "°"}
